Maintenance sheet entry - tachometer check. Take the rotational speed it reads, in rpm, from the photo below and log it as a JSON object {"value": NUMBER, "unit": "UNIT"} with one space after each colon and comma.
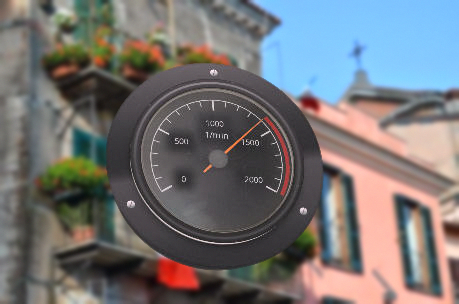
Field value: {"value": 1400, "unit": "rpm"}
